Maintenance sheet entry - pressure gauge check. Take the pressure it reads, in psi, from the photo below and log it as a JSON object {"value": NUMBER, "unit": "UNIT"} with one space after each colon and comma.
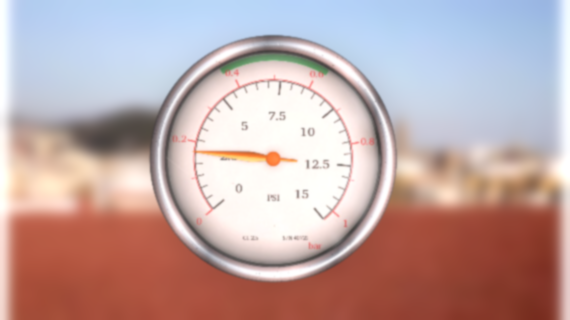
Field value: {"value": 2.5, "unit": "psi"}
